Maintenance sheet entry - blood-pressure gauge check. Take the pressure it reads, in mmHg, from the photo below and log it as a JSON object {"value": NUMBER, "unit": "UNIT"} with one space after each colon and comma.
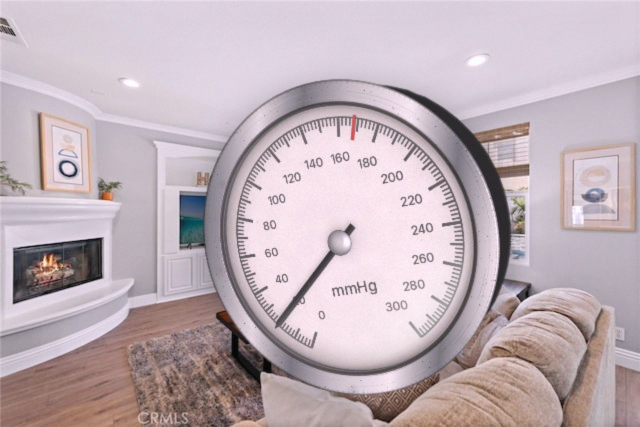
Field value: {"value": 20, "unit": "mmHg"}
